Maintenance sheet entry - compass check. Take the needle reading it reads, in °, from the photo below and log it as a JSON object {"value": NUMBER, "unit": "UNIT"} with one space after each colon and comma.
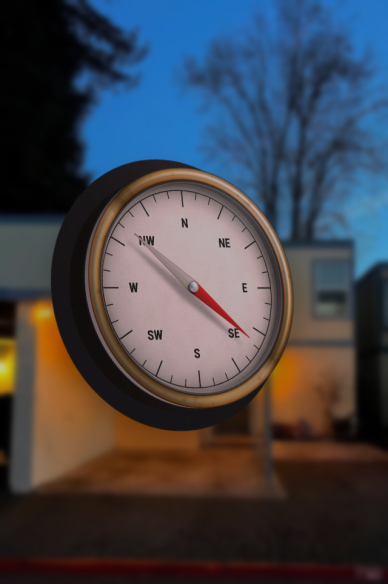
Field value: {"value": 130, "unit": "°"}
